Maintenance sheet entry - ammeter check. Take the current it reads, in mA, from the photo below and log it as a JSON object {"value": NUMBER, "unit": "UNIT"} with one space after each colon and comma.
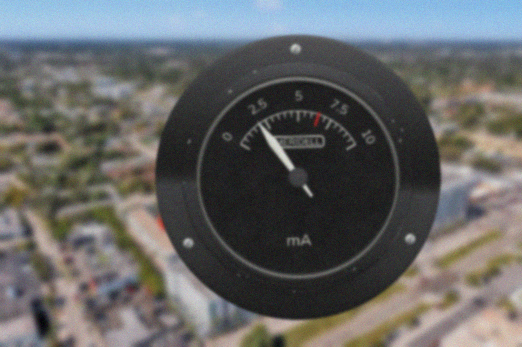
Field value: {"value": 2, "unit": "mA"}
